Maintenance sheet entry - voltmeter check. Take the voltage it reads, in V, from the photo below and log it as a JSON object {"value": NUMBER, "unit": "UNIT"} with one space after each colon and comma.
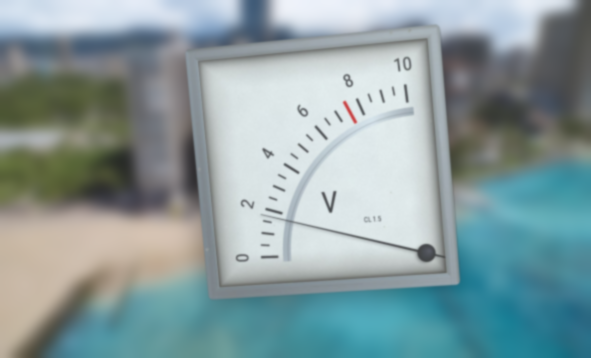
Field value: {"value": 1.75, "unit": "V"}
